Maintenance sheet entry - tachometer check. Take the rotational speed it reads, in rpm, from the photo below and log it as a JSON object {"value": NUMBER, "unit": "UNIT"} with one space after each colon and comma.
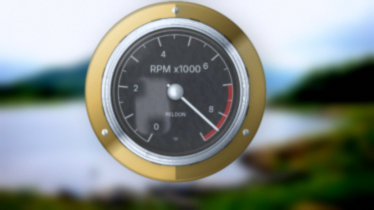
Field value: {"value": 8500, "unit": "rpm"}
